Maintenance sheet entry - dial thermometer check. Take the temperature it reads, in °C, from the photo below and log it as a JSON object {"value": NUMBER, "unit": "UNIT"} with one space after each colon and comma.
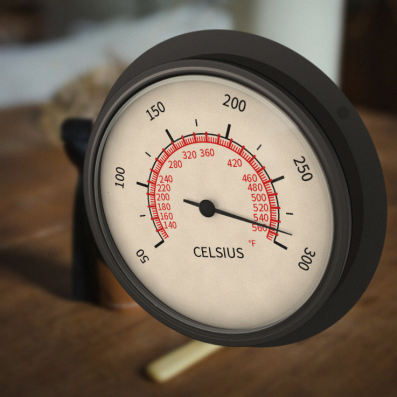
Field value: {"value": 287.5, "unit": "°C"}
